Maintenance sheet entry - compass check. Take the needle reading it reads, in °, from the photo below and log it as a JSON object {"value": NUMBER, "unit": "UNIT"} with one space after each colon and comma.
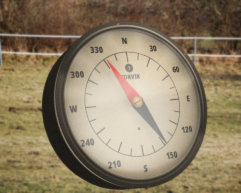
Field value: {"value": 330, "unit": "°"}
